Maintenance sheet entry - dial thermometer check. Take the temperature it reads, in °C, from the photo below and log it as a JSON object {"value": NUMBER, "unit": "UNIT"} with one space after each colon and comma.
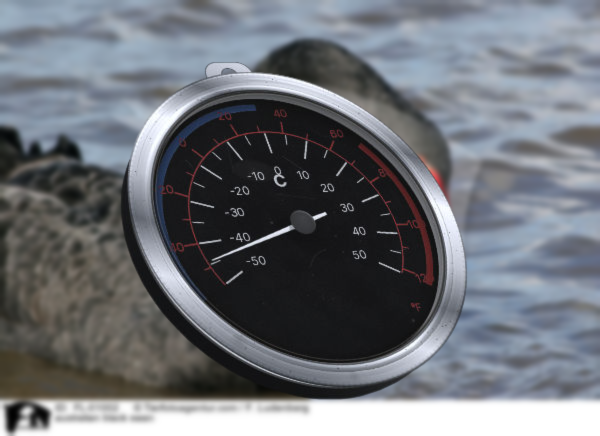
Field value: {"value": -45, "unit": "°C"}
